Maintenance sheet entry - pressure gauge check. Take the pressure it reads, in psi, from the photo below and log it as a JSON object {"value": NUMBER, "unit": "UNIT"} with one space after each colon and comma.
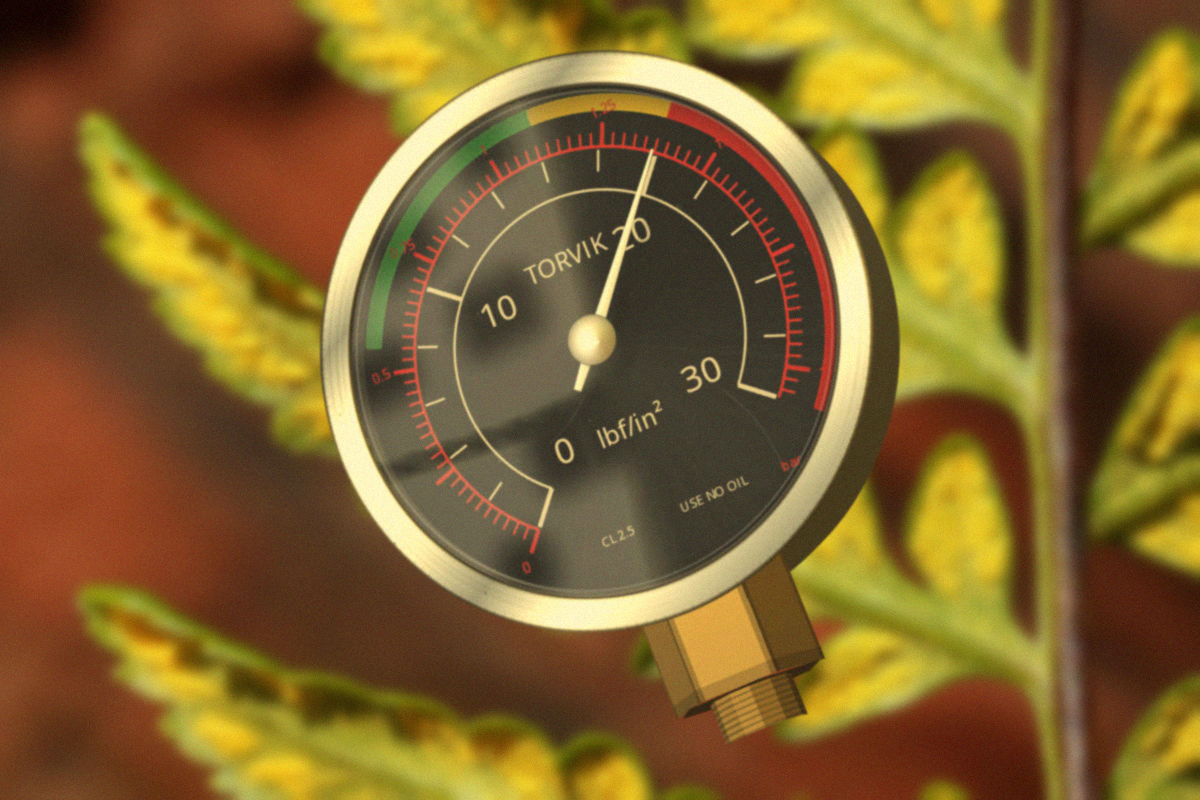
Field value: {"value": 20, "unit": "psi"}
